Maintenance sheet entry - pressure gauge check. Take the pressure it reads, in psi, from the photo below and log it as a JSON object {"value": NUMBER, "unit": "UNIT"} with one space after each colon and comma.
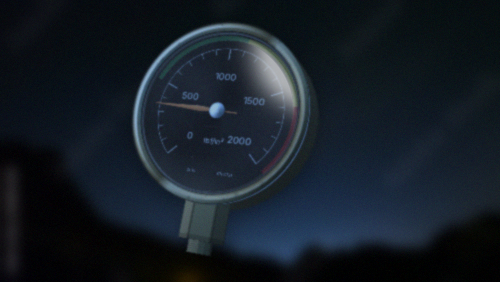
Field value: {"value": 350, "unit": "psi"}
